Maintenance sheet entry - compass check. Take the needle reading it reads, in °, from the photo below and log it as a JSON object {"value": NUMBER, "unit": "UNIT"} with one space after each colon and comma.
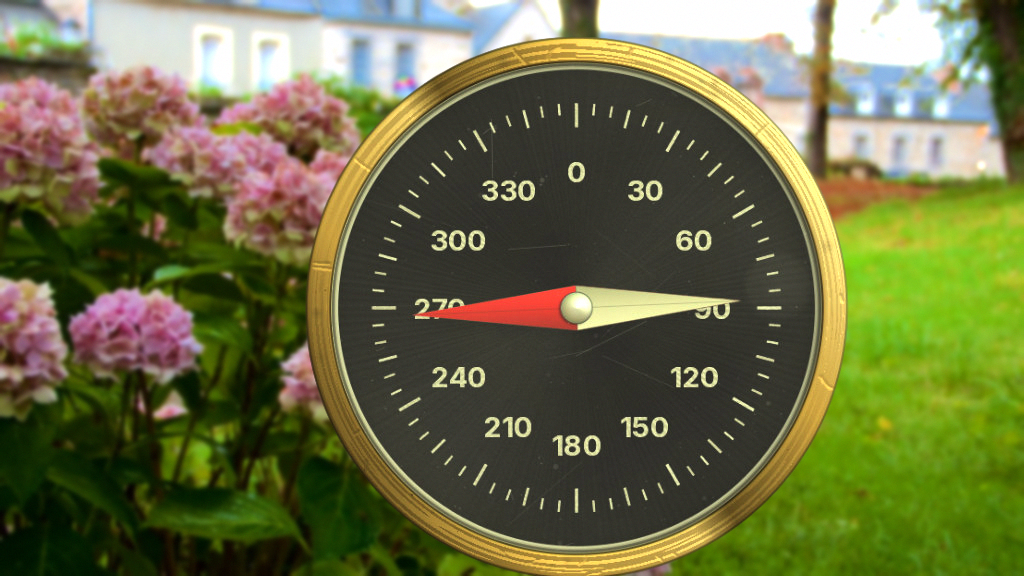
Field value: {"value": 267.5, "unit": "°"}
